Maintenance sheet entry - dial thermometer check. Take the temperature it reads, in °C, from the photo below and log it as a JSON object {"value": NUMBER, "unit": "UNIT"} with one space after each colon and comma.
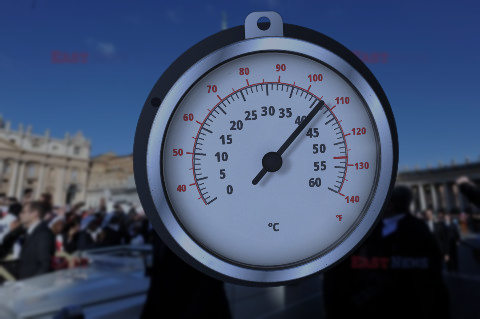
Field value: {"value": 41, "unit": "°C"}
